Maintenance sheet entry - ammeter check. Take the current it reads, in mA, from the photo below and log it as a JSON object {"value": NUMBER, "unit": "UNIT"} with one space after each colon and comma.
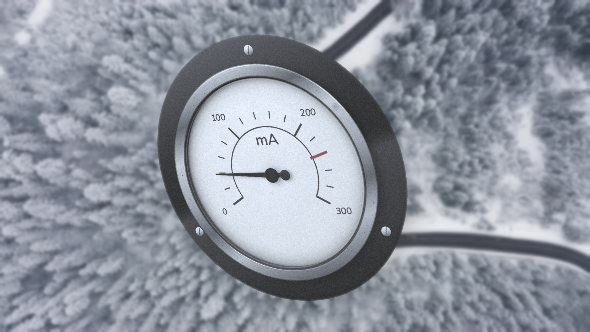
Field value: {"value": 40, "unit": "mA"}
